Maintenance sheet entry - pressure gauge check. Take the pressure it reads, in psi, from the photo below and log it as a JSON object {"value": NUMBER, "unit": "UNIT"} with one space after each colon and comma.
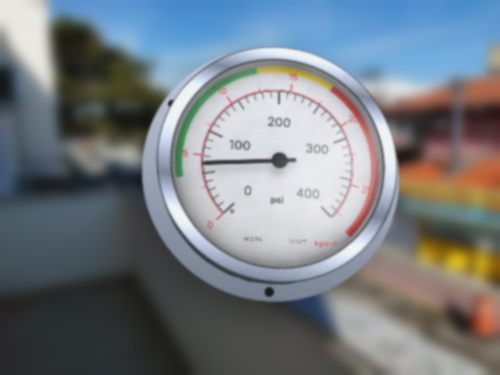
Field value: {"value": 60, "unit": "psi"}
